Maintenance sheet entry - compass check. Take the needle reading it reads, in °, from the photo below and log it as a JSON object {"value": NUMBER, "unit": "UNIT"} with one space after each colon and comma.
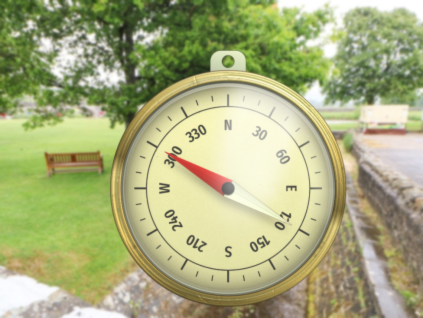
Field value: {"value": 300, "unit": "°"}
